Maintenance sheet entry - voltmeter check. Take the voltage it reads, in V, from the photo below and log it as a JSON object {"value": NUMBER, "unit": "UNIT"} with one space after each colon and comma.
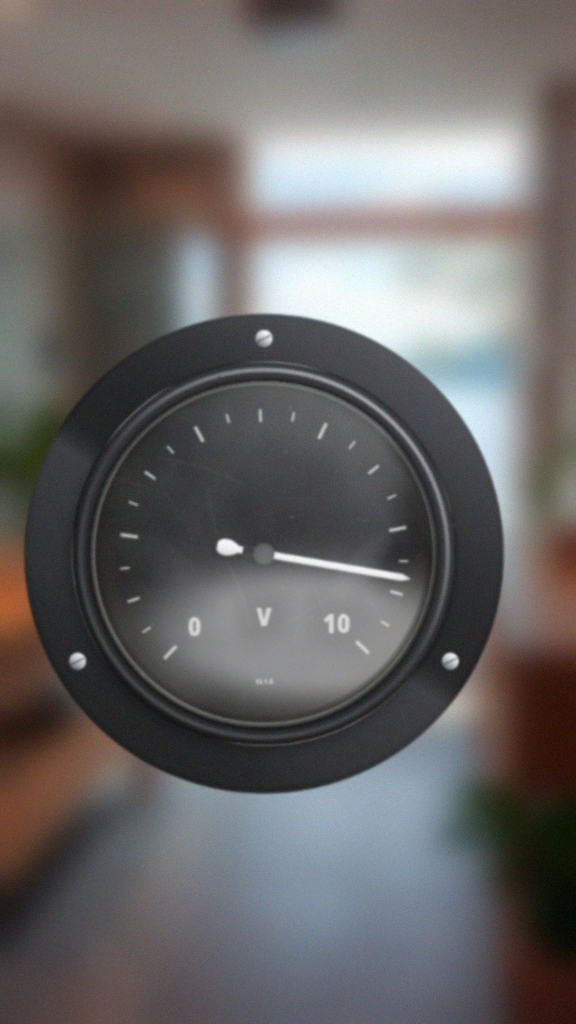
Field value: {"value": 8.75, "unit": "V"}
